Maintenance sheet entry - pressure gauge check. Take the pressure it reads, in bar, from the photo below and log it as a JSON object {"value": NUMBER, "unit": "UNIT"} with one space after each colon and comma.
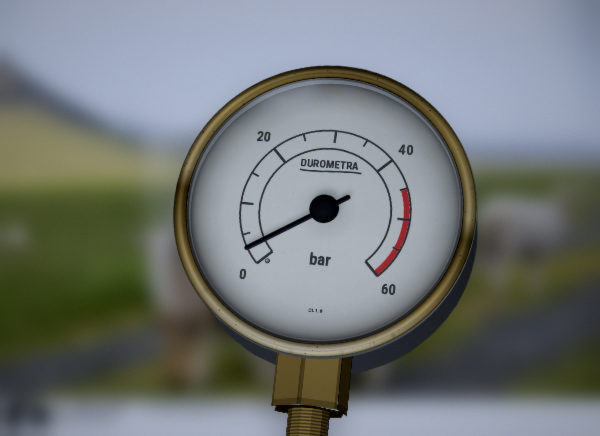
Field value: {"value": 2.5, "unit": "bar"}
